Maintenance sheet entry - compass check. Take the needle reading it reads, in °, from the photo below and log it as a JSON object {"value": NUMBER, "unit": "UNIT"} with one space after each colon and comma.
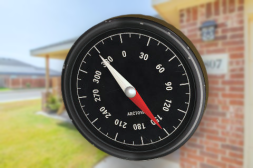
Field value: {"value": 150, "unit": "°"}
